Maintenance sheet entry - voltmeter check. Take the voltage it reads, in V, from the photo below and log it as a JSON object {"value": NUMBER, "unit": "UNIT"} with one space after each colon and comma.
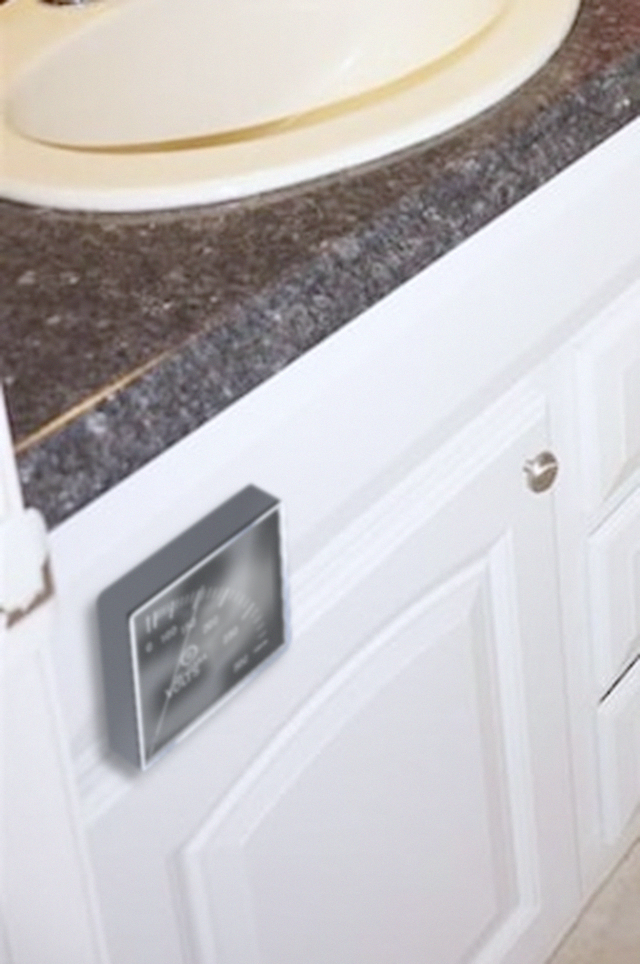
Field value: {"value": 150, "unit": "V"}
